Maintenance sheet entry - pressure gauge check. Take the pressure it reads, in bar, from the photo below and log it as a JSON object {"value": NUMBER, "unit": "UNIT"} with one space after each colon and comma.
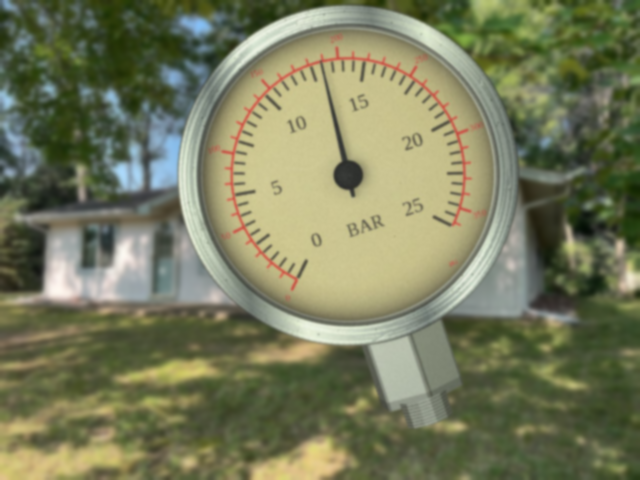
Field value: {"value": 13, "unit": "bar"}
